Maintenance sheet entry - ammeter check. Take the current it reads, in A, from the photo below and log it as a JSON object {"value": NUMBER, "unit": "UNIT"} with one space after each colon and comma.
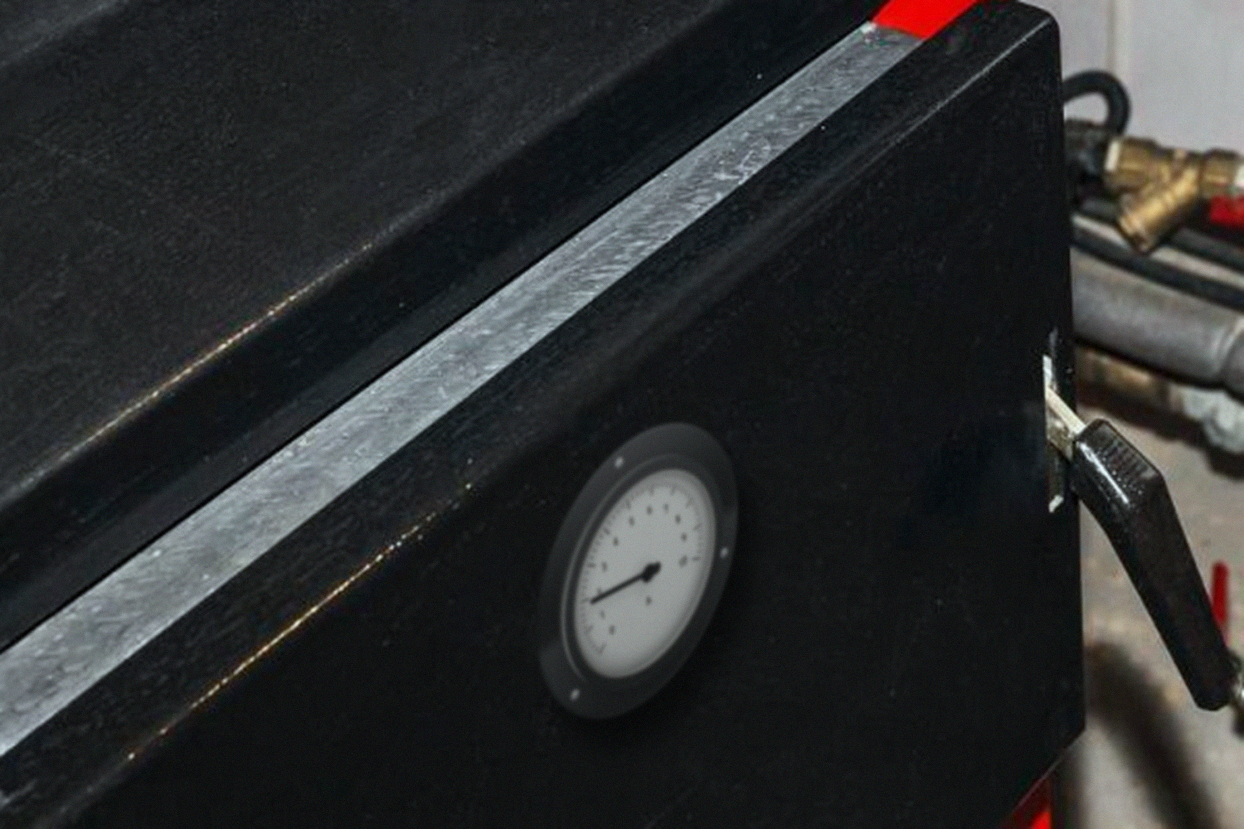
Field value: {"value": 2, "unit": "A"}
